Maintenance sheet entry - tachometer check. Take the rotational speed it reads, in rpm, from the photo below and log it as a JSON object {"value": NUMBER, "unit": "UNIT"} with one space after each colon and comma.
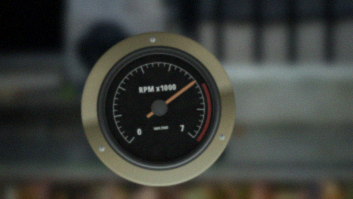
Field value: {"value": 5000, "unit": "rpm"}
